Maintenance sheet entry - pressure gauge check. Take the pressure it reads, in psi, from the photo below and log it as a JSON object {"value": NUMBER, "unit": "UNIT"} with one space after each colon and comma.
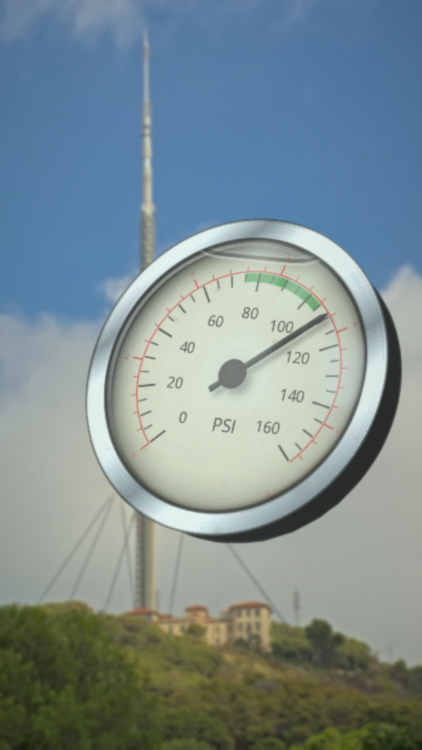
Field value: {"value": 110, "unit": "psi"}
